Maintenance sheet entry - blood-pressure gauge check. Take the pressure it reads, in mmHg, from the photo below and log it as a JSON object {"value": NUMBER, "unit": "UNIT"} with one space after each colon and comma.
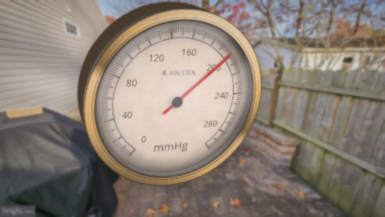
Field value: {"value": 200, "unit": "mmHg"}
